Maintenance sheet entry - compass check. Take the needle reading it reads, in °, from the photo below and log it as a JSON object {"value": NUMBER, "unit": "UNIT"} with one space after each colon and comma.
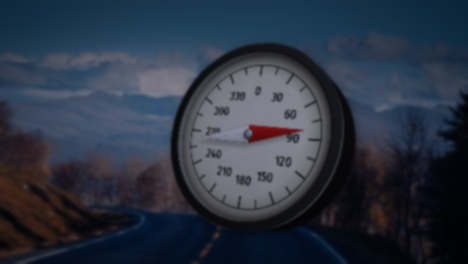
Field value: {"value": 82.5, "unit": "°"}
